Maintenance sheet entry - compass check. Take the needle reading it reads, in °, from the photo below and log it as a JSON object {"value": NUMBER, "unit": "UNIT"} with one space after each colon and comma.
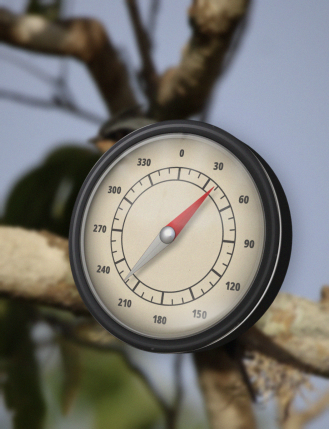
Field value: {"value": 40, "unit": "°"}
